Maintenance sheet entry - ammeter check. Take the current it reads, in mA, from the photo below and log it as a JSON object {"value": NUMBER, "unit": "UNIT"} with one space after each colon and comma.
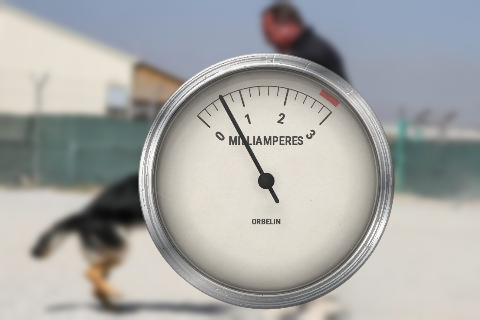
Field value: {"value": 0.6, "unit": "mA"}
